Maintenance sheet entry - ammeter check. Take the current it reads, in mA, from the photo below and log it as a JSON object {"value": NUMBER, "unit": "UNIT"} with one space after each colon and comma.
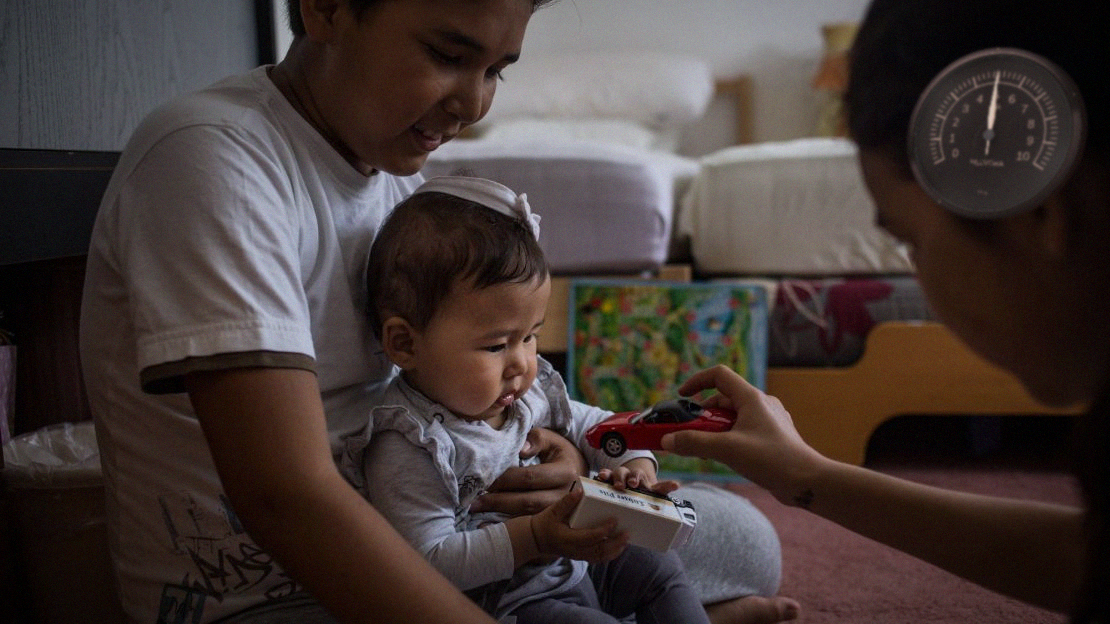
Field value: {"value": 5, "unit": "mA"}
